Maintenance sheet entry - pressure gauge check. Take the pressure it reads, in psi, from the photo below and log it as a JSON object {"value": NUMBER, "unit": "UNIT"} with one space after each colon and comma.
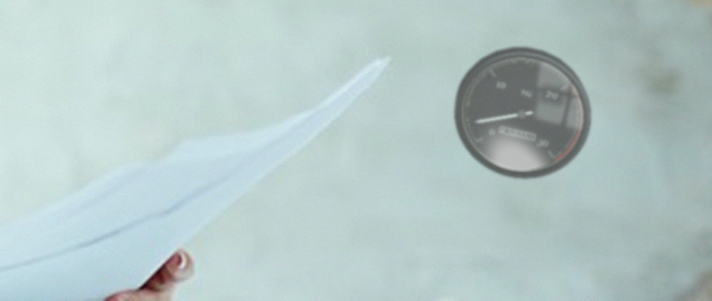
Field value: {"value": 2.5, "unit": "psi"}
